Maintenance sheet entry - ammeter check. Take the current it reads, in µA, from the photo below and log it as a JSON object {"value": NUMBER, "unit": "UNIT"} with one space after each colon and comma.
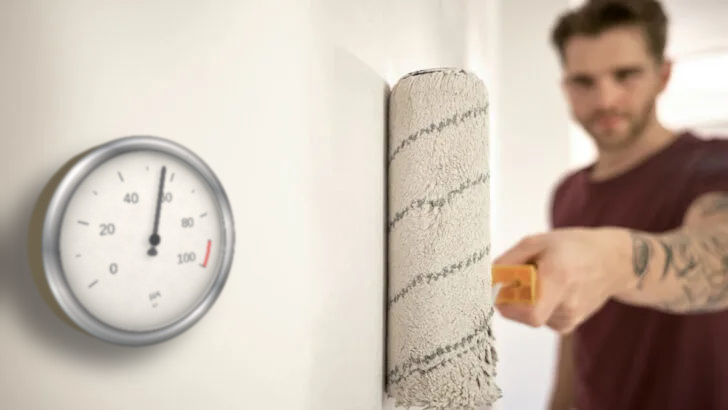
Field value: {"value": 55, "unit": "µA"}
